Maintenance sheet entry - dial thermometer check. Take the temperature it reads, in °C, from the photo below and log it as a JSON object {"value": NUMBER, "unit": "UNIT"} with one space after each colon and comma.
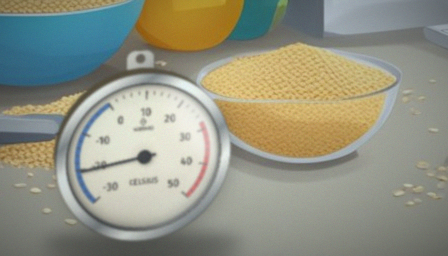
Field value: {"value": -20, "unit": "°C"}
